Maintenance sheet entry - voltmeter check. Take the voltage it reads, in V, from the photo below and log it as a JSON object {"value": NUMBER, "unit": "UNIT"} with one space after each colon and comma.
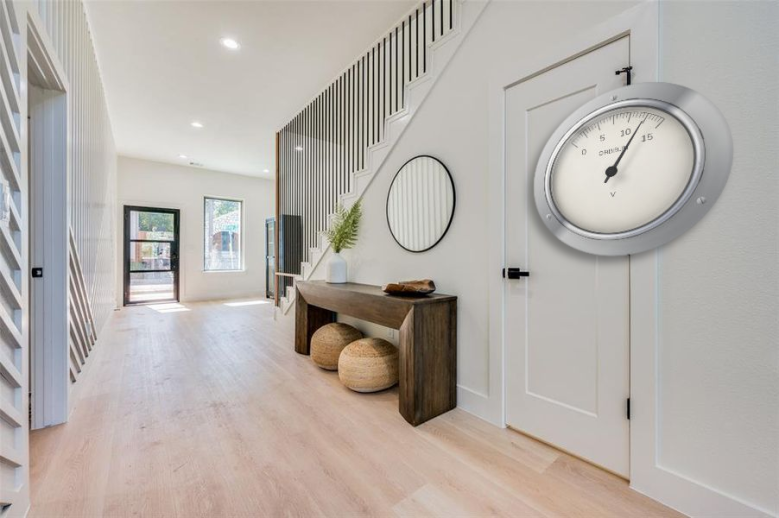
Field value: {"value": 12.5, "unit": "V"}
